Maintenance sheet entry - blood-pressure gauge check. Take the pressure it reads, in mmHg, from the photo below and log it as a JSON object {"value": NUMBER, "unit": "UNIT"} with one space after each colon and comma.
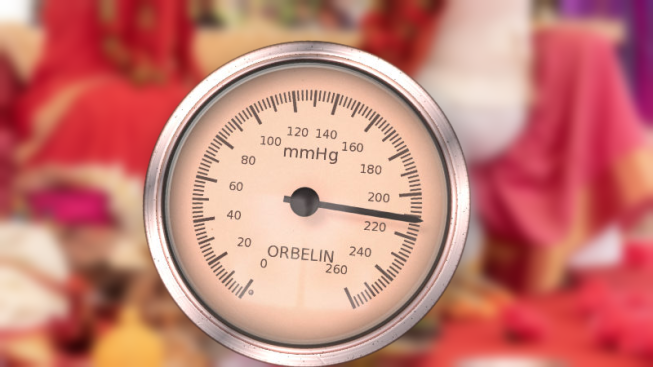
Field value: {"value": 212, "unit": "mmHg"}
